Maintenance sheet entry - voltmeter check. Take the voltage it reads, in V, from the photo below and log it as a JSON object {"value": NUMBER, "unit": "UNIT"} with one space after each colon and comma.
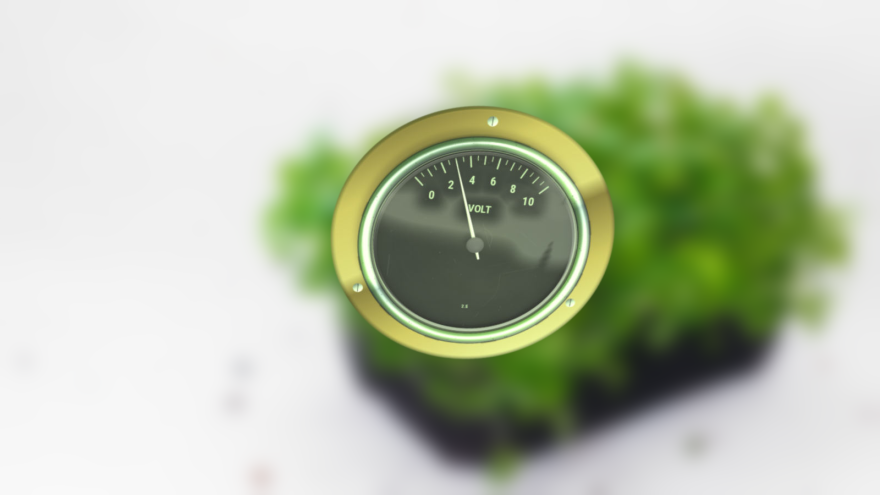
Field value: {"value": 3, "unit": "V"}
